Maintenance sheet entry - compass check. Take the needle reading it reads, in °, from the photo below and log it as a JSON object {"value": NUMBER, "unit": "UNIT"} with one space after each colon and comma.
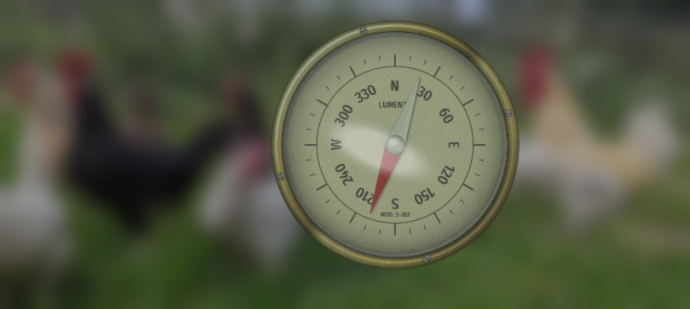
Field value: {"value": 200, "unit": "°"}
